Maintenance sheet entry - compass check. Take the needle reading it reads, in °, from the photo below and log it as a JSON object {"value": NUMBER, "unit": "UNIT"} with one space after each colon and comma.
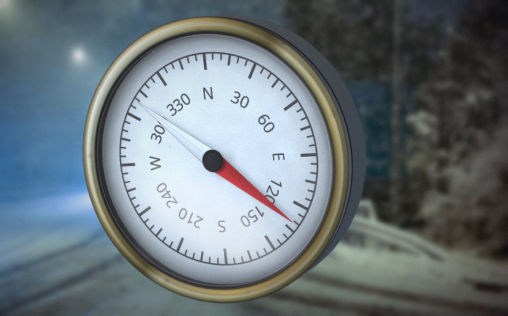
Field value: {"value": 130, "unit": "°"}
